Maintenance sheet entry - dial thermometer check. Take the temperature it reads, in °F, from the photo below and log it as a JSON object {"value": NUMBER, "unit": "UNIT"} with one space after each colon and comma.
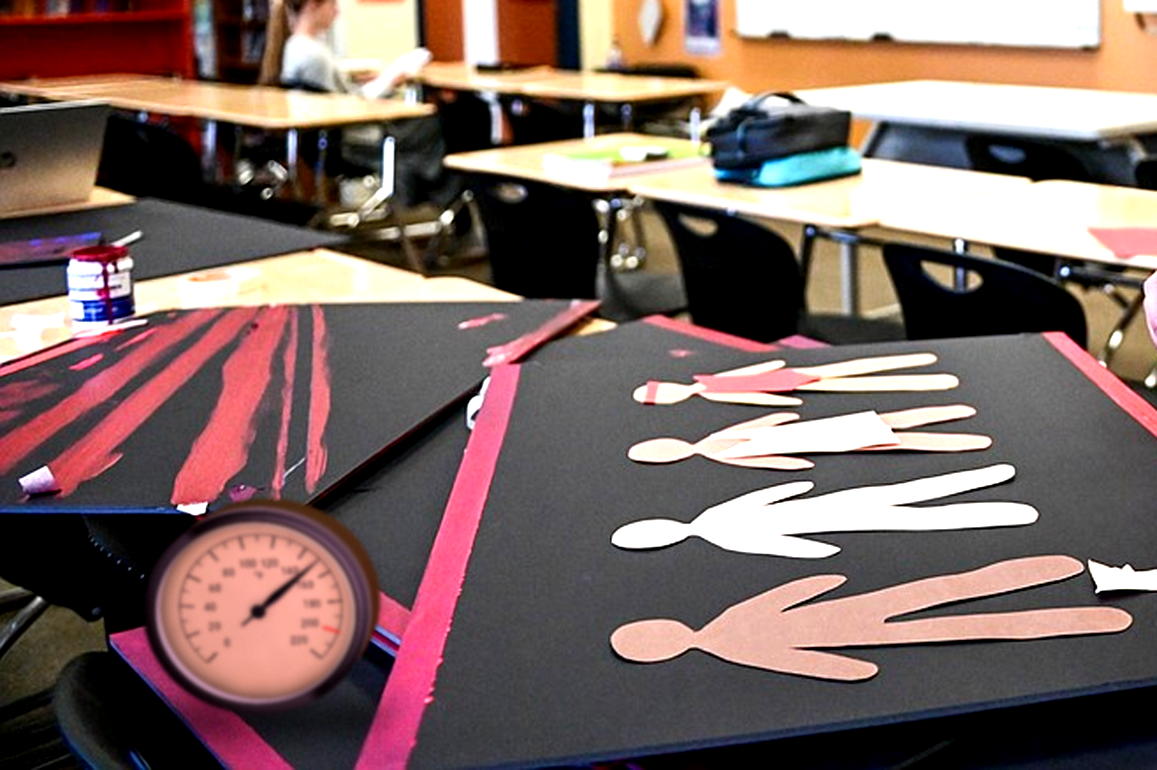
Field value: {"value": 150, "unit": "°F"}
